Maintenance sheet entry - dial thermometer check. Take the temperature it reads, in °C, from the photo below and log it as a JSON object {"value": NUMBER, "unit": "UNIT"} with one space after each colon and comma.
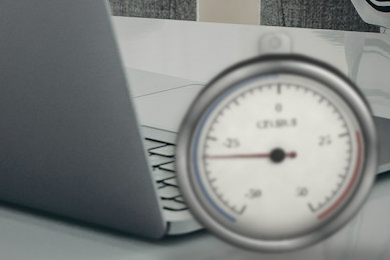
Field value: {"value": -30, "unit": "°C"}
